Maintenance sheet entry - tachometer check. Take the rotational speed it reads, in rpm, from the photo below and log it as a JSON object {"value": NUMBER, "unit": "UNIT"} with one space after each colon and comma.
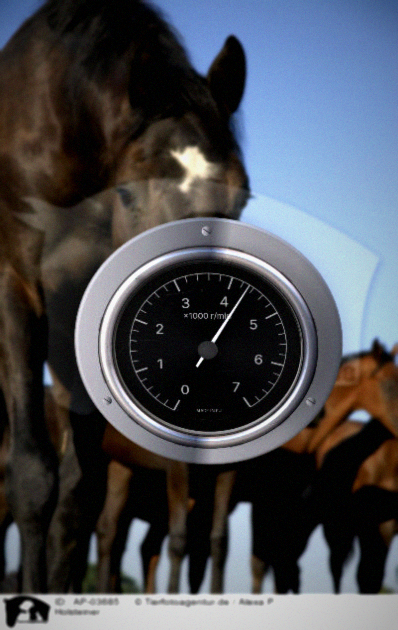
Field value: {"value": 4300, "unit": "rpm"}
